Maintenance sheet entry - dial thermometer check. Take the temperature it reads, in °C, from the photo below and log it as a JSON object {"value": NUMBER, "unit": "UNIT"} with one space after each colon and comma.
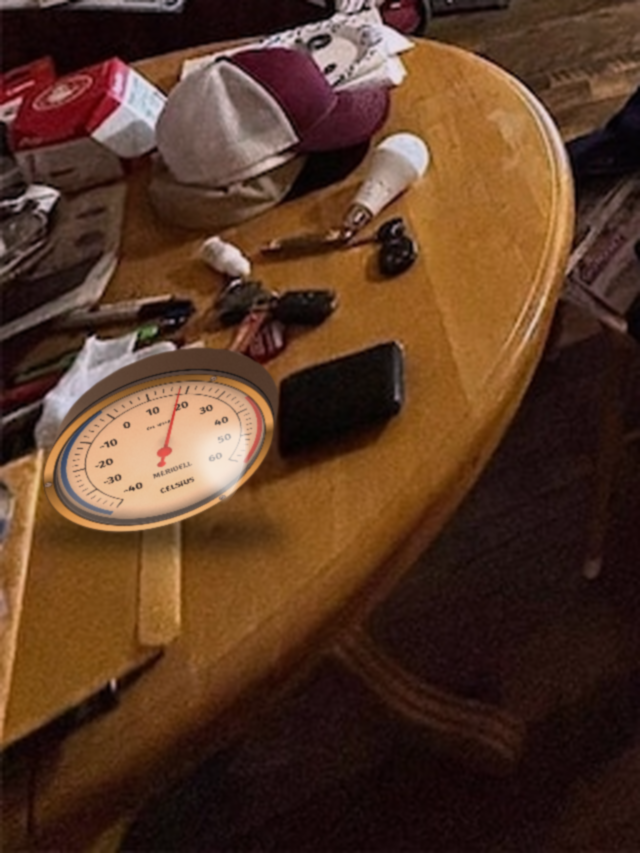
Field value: {"value": 18, "unit": "°C"}
